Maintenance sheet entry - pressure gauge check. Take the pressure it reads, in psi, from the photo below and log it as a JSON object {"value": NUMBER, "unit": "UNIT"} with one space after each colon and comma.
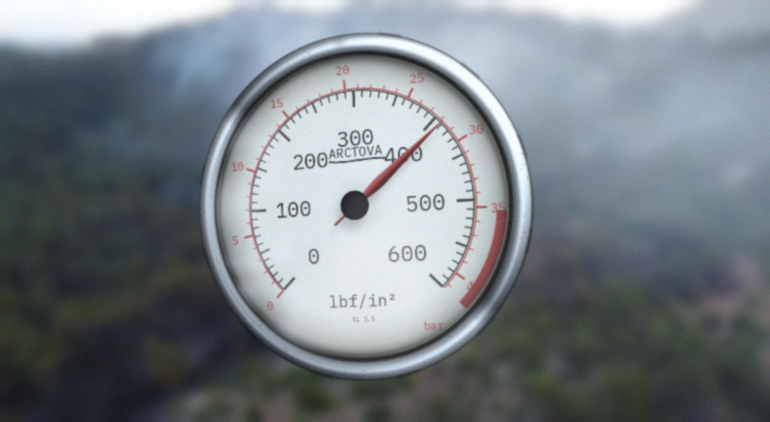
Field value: {"value": 410, "unit": "psi"}
